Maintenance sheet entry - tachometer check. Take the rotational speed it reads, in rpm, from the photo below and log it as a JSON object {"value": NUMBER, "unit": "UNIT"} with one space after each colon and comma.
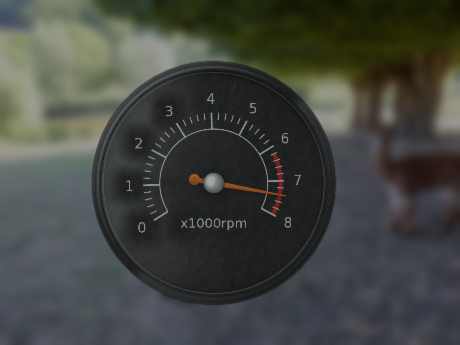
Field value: {"value": 7400, "unit": "rpm"}
